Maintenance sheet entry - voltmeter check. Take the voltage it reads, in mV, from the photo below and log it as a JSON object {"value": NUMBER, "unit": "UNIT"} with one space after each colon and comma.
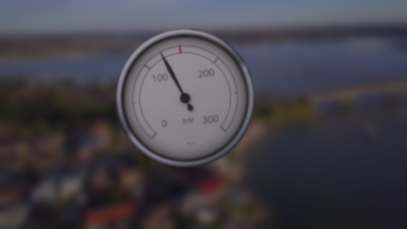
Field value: {"value": 125, "unit": "mV"}
